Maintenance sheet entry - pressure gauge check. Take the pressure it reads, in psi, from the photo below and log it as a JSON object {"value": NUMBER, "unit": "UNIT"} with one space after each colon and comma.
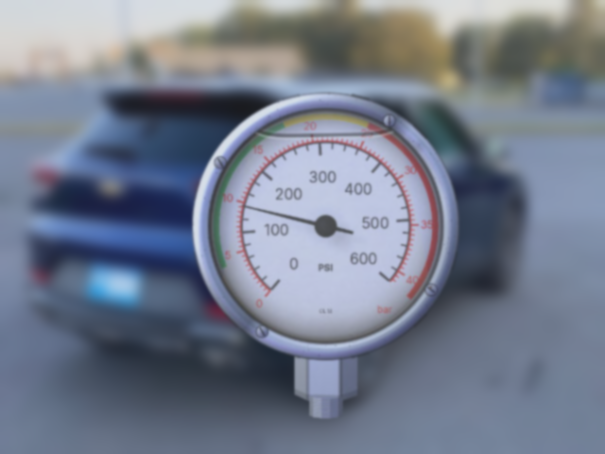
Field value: {"value": 140, "unit": "psi"}
